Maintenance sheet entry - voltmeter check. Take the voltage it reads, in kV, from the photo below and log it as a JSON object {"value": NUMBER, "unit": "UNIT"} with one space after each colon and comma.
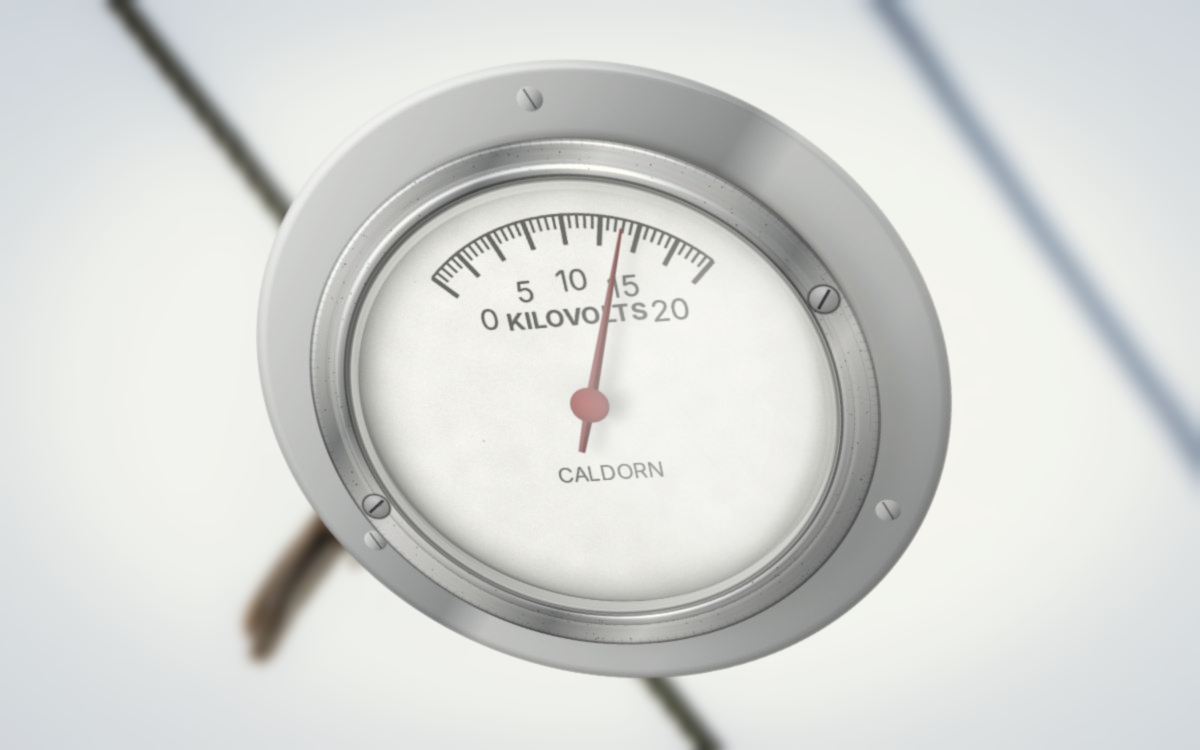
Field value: {"value": 14, "unit": "kV"}
